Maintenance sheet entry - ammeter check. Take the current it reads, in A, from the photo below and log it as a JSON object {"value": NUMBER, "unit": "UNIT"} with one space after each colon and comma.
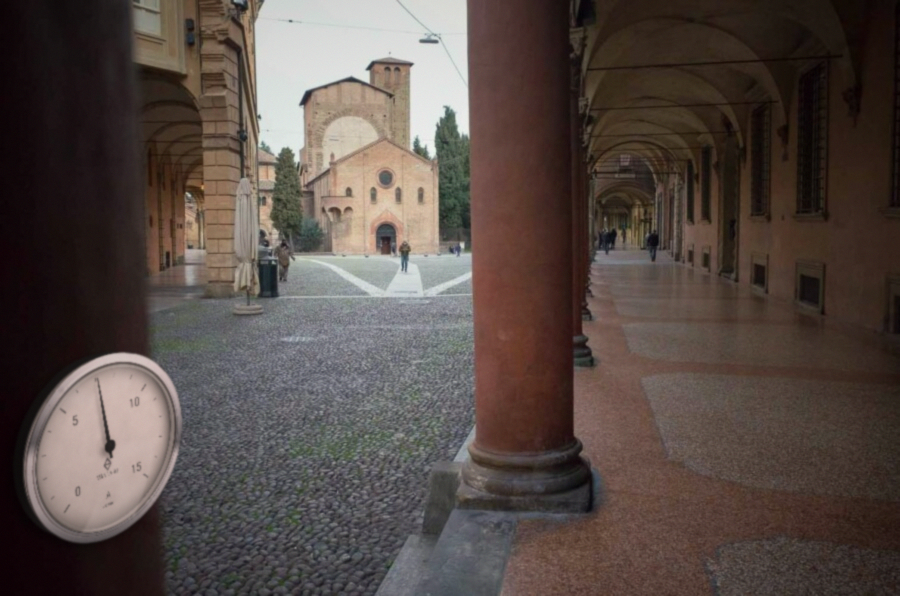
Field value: {"value": 7, "unit": "A"}
